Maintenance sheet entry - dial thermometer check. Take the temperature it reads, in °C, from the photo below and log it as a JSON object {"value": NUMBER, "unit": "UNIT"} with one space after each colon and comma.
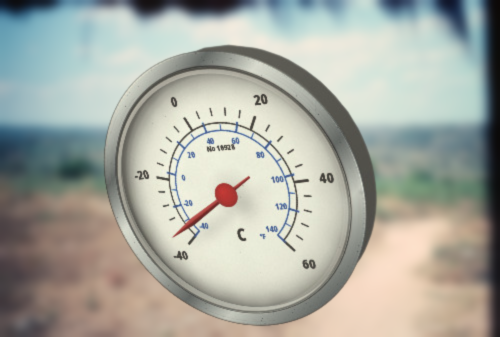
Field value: {"value": -36, "unit": "°C"}
